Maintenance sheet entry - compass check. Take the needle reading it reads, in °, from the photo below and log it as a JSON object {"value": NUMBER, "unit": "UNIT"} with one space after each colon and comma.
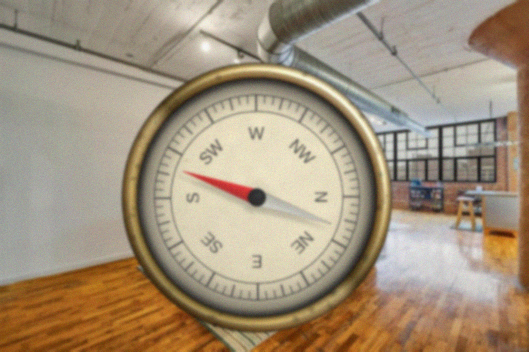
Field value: {"value": 200, "unit": "°"}
